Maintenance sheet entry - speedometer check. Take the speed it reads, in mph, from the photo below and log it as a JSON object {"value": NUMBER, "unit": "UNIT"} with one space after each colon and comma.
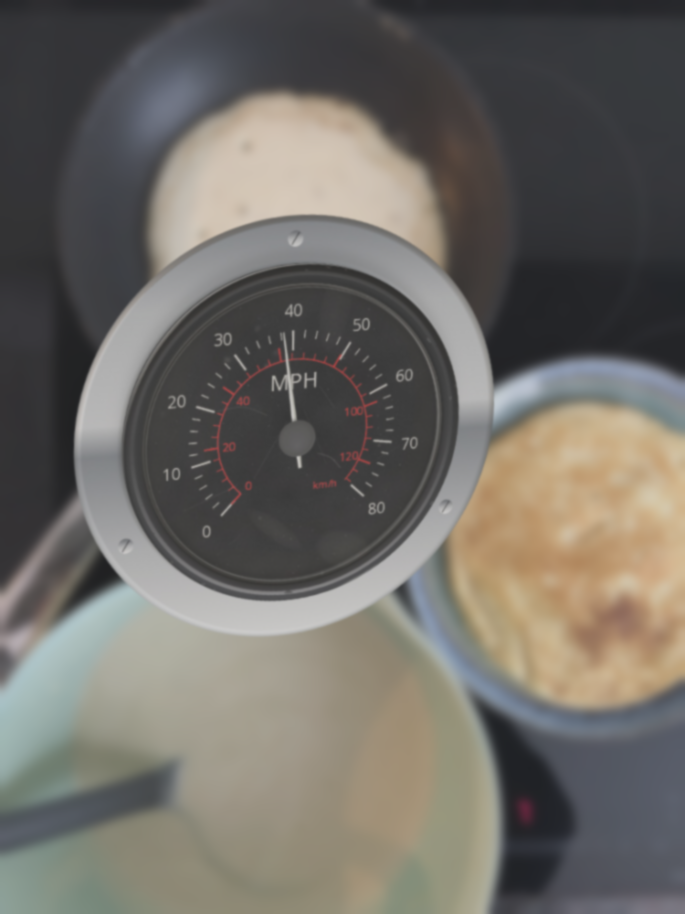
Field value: {"value": 38, "unit": "mph"}
